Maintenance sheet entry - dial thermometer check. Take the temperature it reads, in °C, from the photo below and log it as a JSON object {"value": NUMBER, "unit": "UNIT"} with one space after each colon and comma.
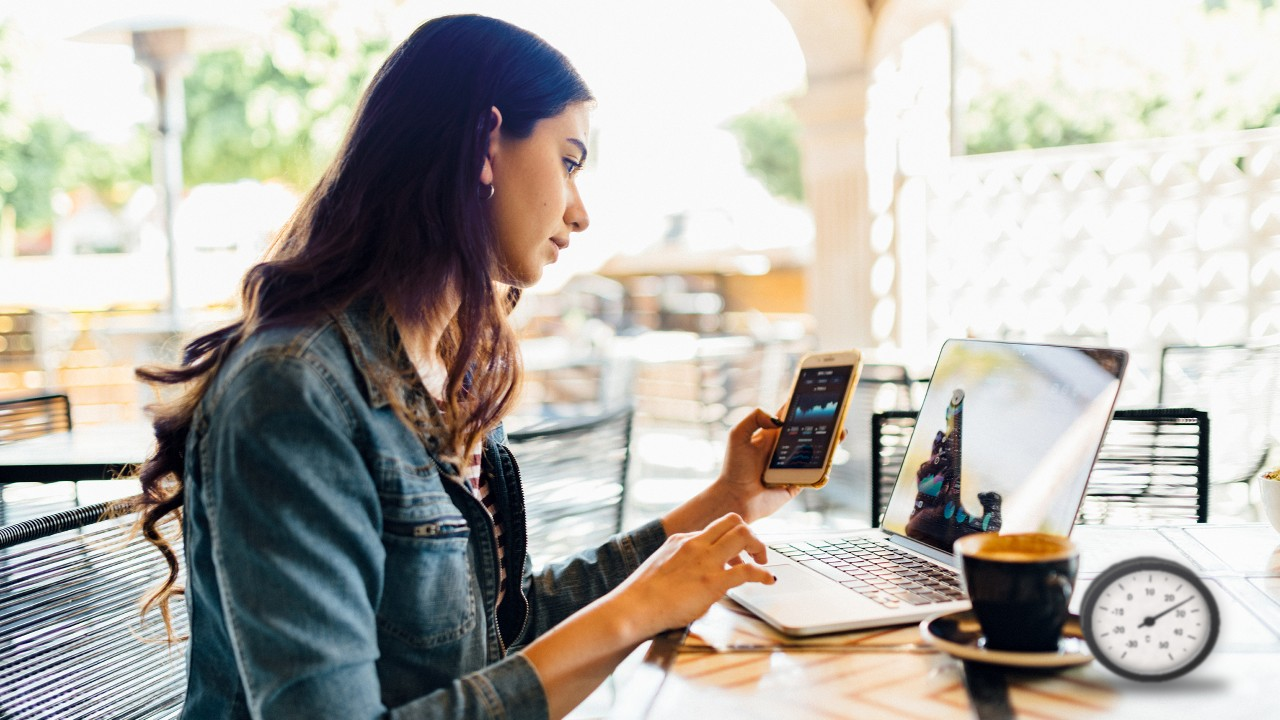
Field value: {"value": 25, "unit": "°C"}
